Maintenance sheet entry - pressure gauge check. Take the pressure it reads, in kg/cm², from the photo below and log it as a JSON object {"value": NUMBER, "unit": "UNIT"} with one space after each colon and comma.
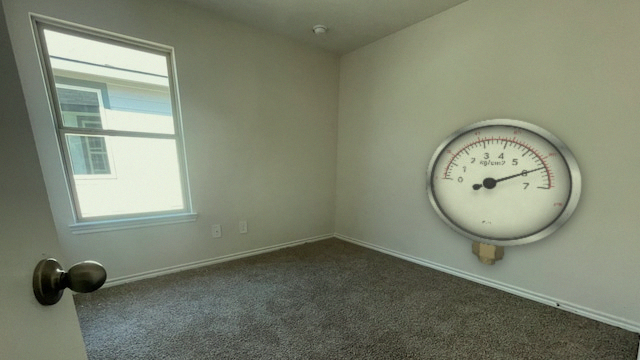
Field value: {"value": 6, "unit": "kg/cm²"}
